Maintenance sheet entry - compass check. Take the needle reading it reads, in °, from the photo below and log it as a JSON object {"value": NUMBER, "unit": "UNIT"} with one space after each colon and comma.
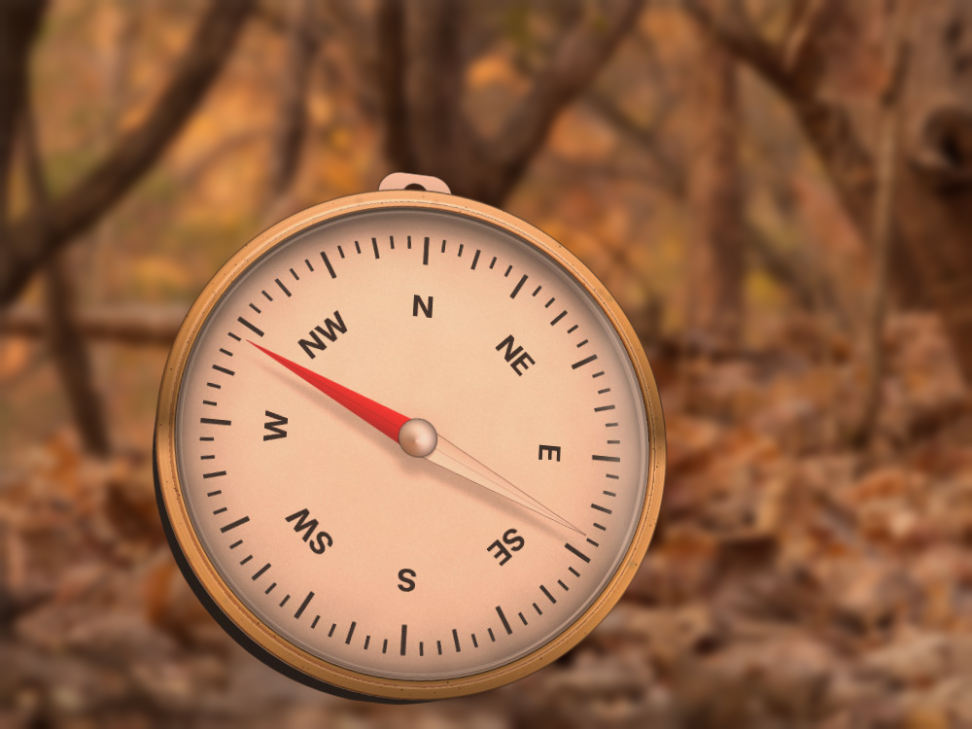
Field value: {"value": 295, "unit": "°"}
